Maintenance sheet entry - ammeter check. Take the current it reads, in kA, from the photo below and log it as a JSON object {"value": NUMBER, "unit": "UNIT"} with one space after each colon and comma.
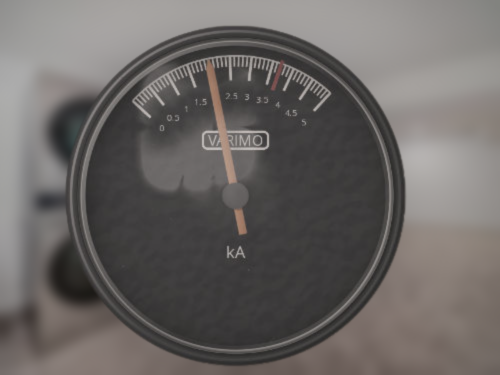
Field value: {"value": 2, "unit": "kA"}
